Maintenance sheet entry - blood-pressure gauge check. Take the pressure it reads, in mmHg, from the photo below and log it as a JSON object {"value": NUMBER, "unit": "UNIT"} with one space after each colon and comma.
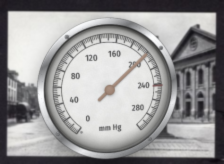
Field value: {"value": 200, "unit": "mmHg"}
